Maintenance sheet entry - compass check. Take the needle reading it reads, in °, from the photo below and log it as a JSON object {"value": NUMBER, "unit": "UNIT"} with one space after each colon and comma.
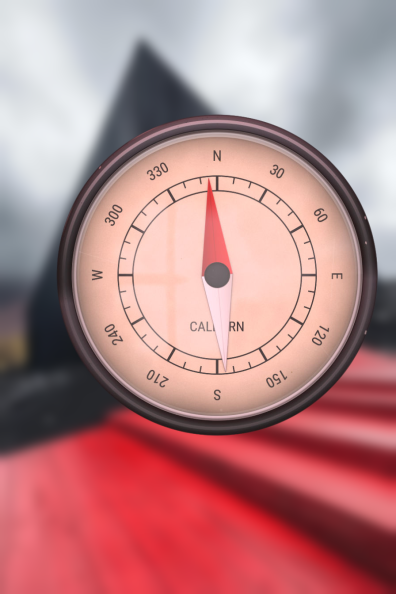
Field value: {"value": 355, "unit": "°"}
